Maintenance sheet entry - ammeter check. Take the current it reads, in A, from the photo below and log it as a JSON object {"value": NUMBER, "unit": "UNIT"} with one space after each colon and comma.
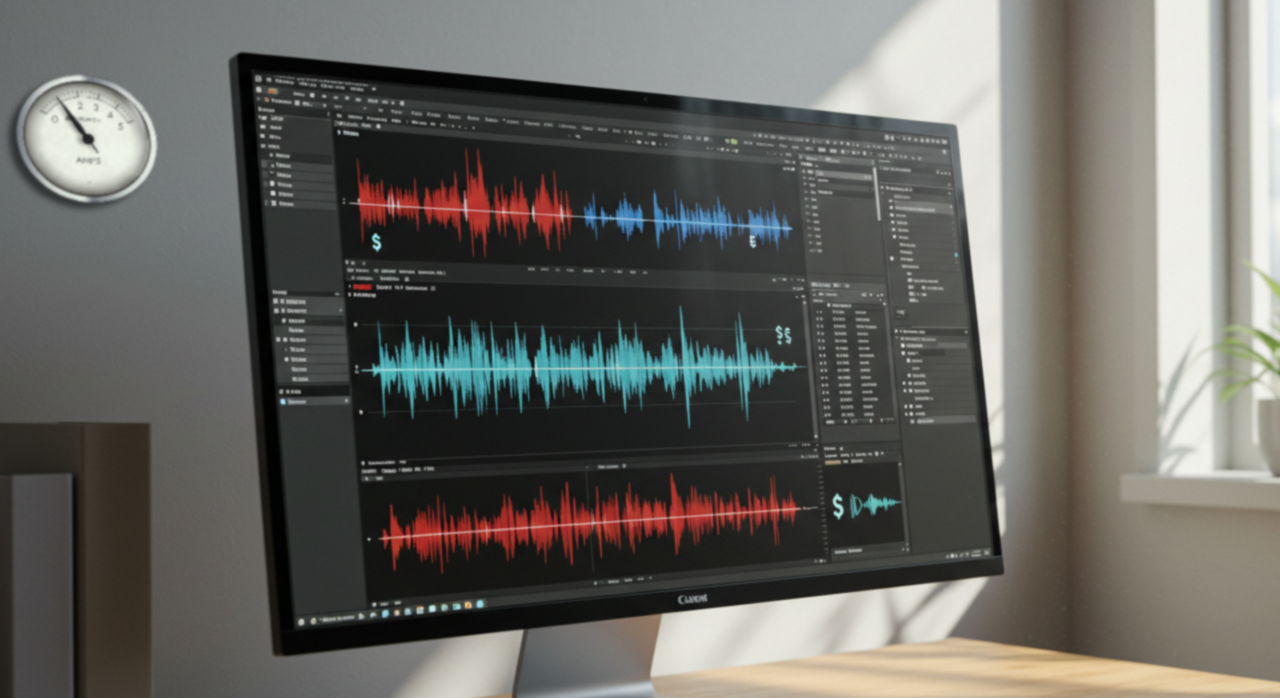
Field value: {"value": 1, "unit": "A"}
